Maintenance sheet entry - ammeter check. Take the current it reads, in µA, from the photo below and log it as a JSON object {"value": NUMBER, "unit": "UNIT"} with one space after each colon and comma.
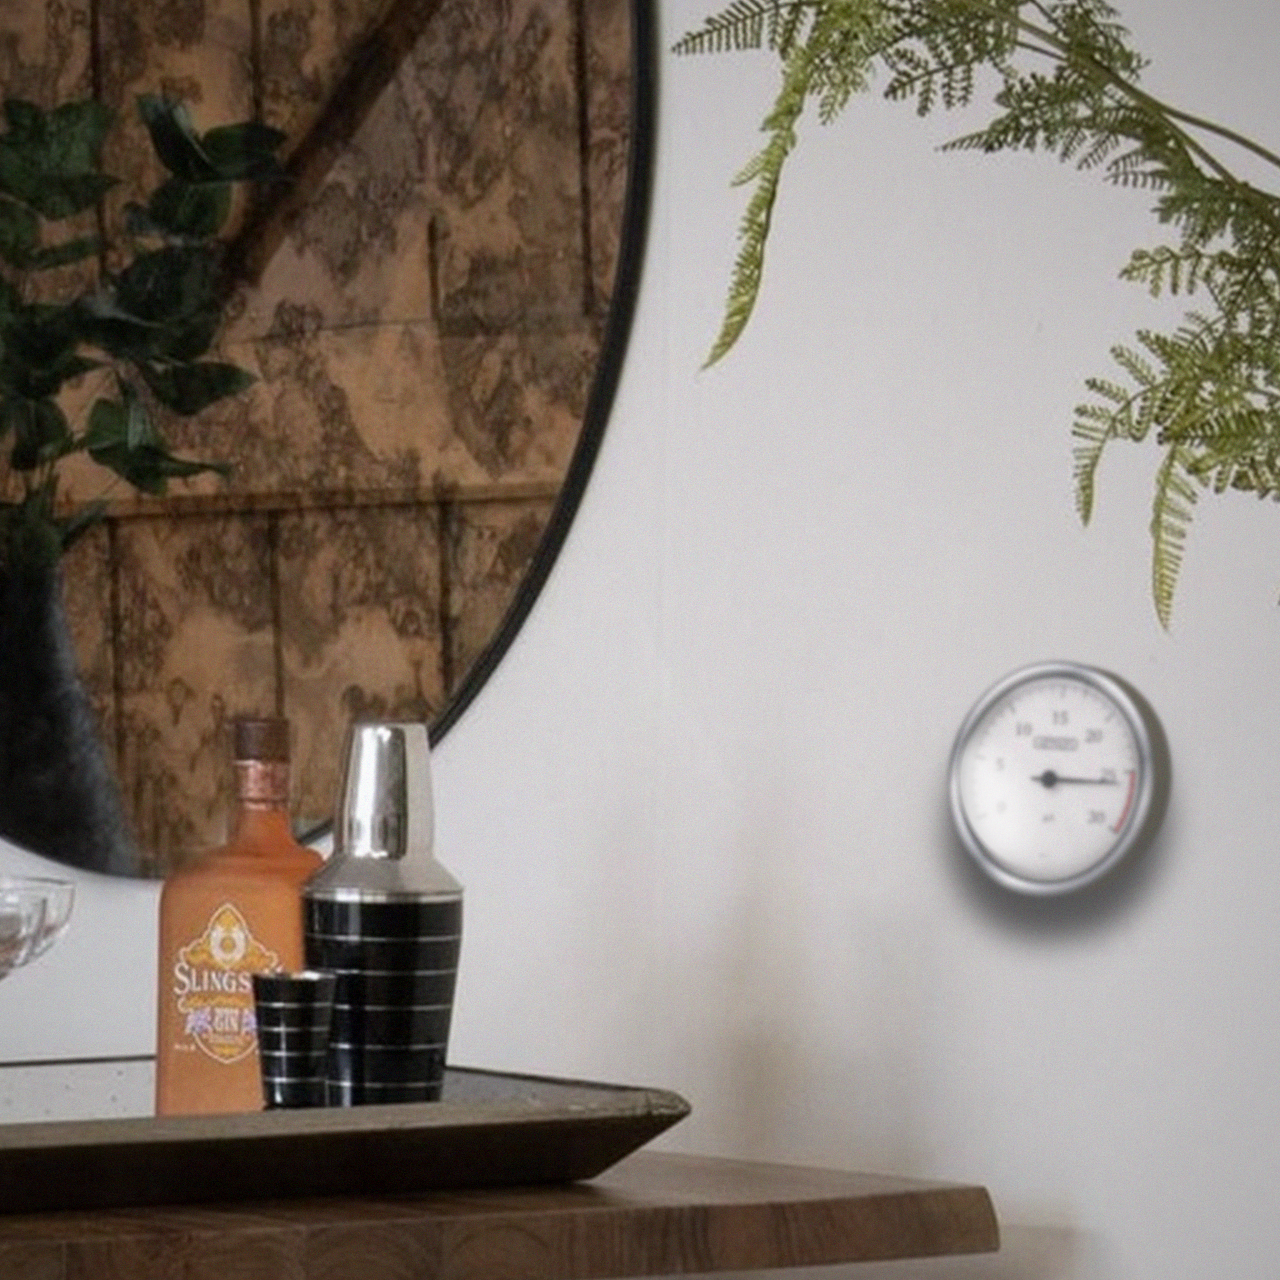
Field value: {"value": 26, "unit": "µA"}
